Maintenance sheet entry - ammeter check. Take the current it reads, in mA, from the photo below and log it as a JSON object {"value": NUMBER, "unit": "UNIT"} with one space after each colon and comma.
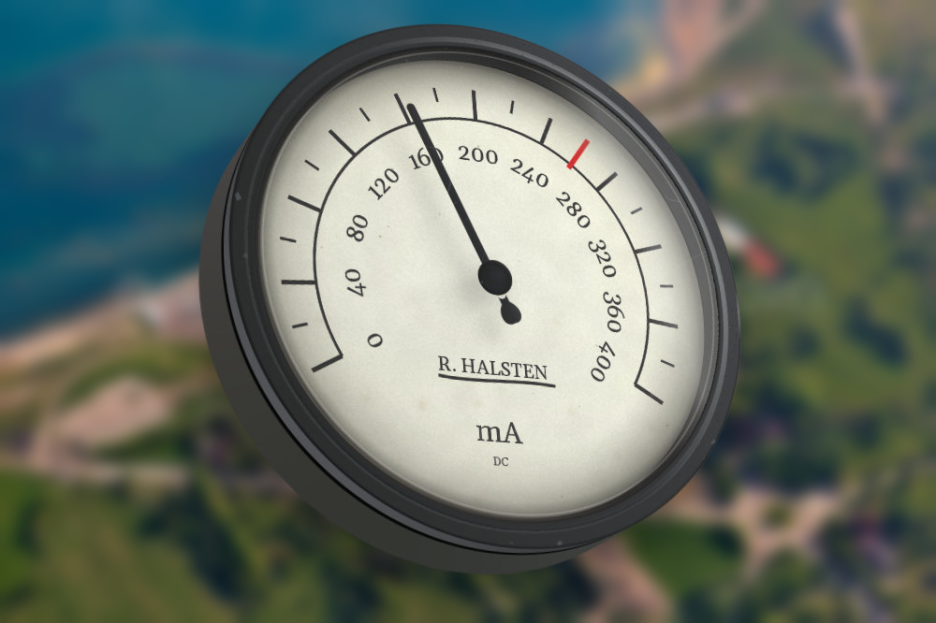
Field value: {"value": 160, "unit": "mA"}
